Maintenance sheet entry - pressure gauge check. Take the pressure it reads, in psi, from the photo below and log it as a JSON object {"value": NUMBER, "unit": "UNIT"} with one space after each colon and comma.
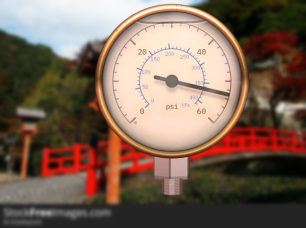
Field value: {"value": 53, "unit": "psi"}
